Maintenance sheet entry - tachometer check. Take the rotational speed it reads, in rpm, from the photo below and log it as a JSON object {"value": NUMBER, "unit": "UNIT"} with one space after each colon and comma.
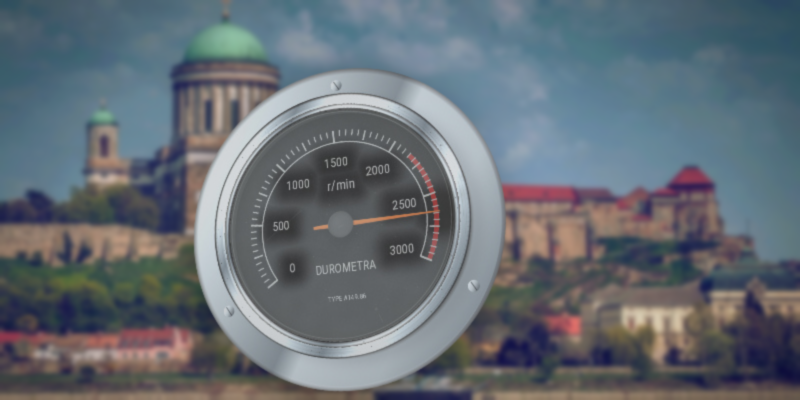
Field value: {"value": 2650, "unit": "rpm"}
